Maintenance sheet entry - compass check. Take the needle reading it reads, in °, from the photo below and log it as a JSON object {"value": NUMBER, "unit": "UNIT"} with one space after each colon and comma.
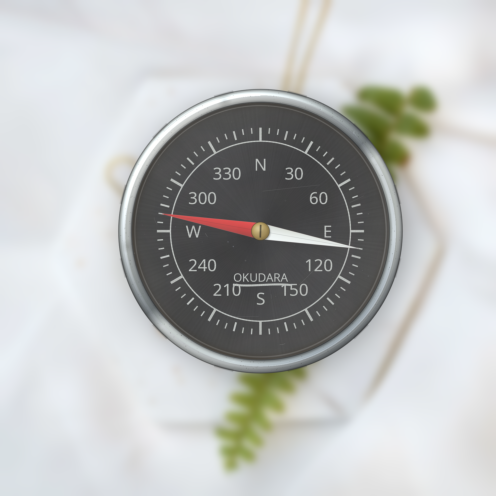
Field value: {"value": 280, "unit": "°"}
